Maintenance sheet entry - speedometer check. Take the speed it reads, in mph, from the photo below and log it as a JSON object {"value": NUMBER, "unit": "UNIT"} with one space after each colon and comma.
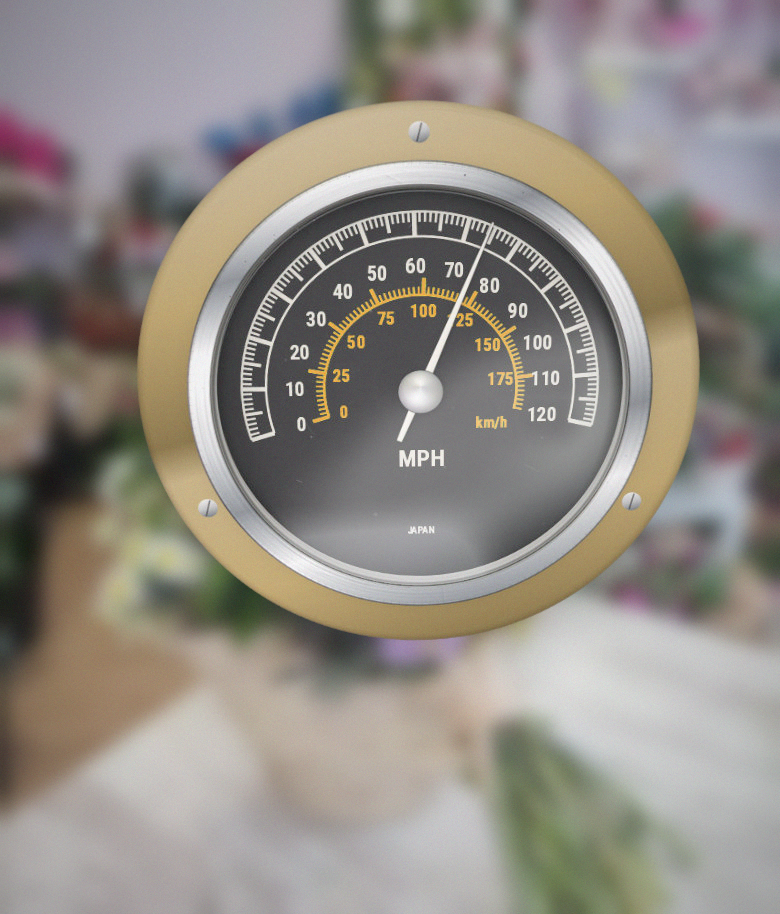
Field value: {"value": 74, "unit": "mph"}
